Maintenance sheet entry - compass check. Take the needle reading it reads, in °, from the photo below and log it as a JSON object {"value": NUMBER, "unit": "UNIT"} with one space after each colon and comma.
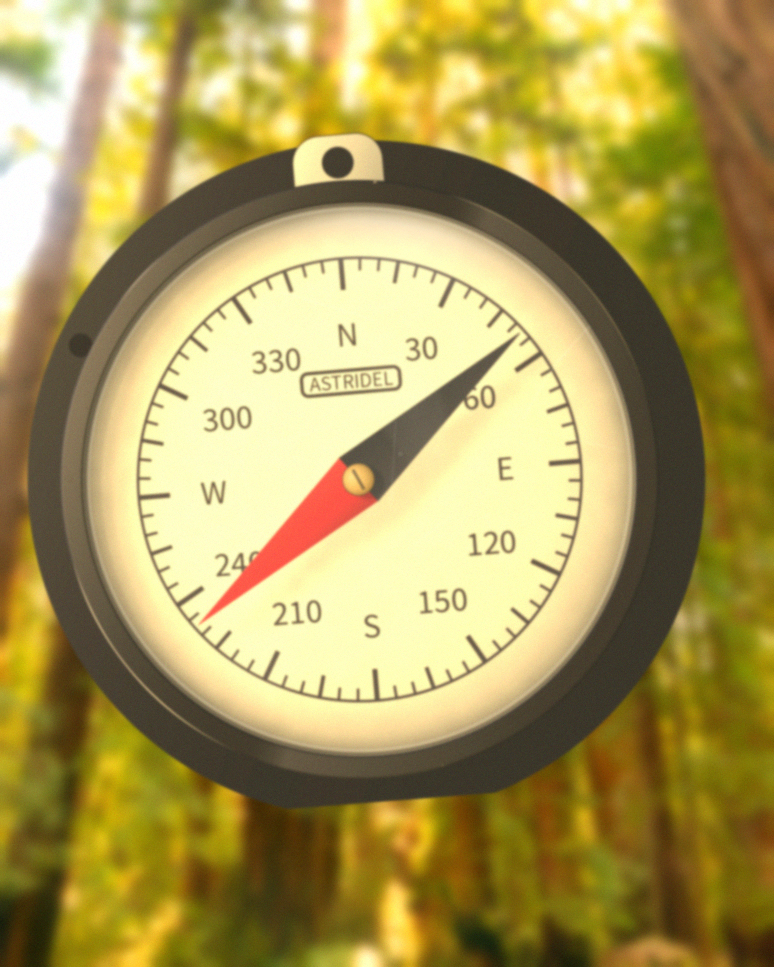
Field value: {"value": 232.5, "unit": "°"}
